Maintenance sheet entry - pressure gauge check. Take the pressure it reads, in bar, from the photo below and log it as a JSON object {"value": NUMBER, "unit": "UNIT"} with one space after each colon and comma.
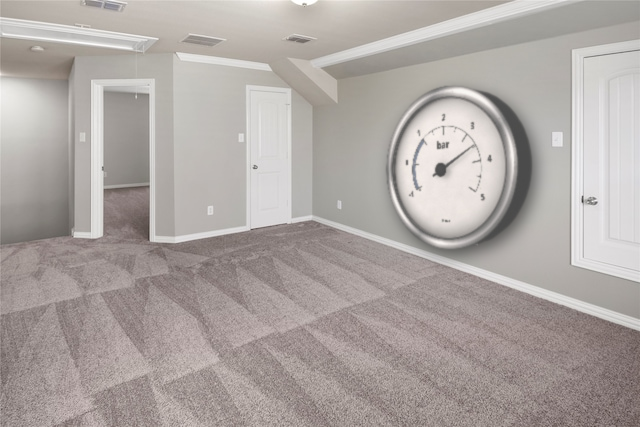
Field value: {"value": 3.5, "unit": "bar"}
